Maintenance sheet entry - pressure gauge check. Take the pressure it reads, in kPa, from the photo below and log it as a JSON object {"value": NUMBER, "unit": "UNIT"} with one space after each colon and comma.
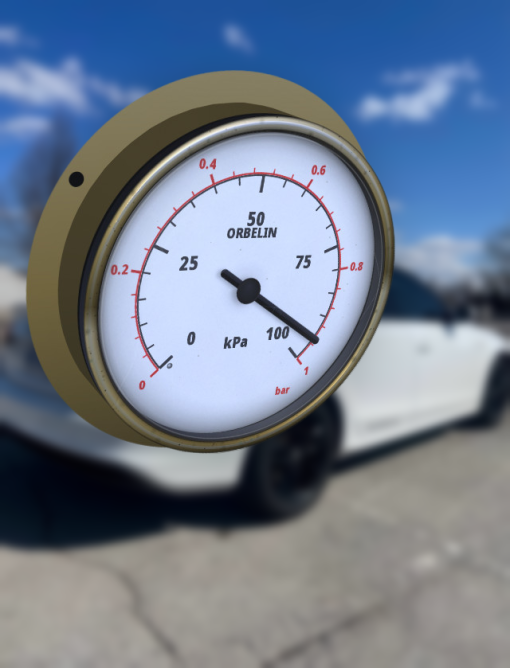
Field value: {"value": 95, "unit": "kPa"}
